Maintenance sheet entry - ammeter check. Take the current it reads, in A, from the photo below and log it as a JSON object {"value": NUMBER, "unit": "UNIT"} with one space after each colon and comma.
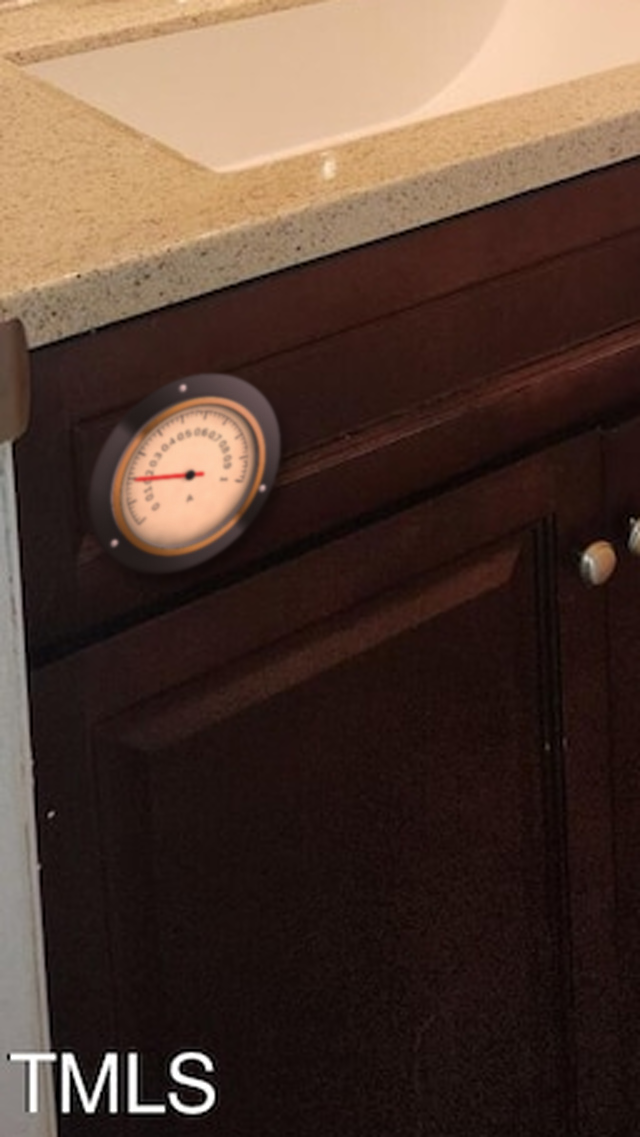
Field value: {"value": 0.2, "unit": "A"}
